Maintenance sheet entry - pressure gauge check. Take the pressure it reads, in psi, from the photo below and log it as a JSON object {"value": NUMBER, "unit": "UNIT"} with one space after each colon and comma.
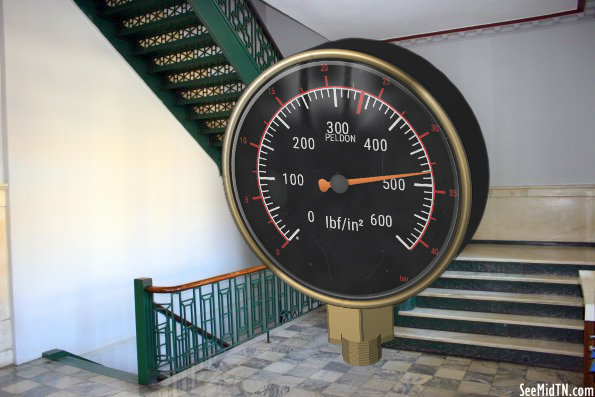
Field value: {"value": 480, "unit": "psi"}
